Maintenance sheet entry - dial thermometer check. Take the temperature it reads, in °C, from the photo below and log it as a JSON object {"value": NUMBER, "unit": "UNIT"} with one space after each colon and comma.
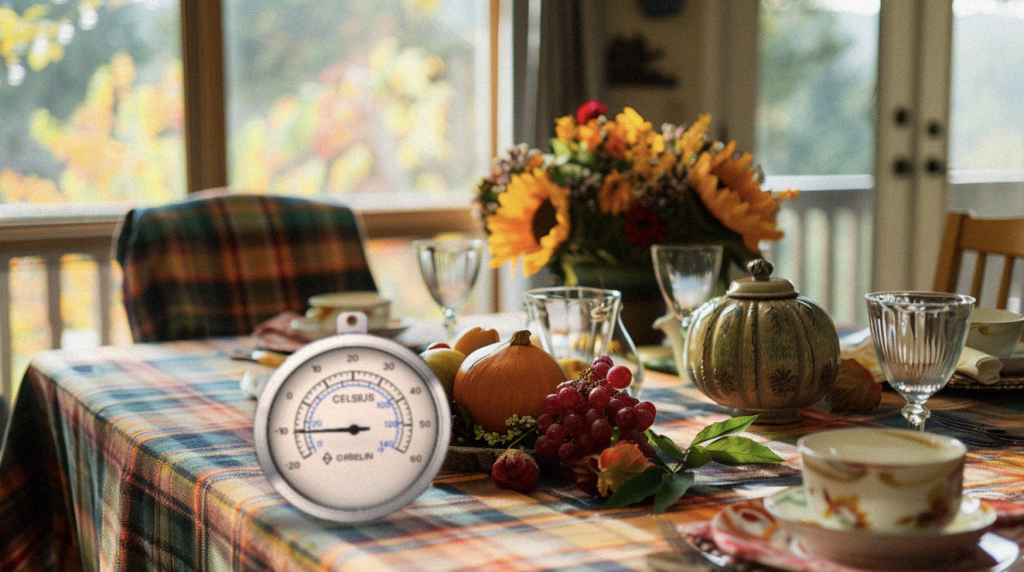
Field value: {"value": -10, "unit": "°C"}
